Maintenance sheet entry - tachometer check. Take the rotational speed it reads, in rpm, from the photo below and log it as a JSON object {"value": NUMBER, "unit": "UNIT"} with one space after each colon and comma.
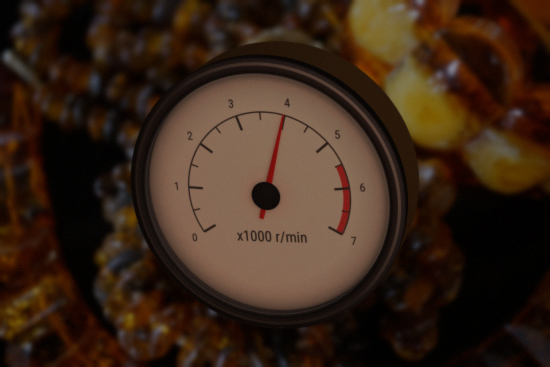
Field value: {"value": 4000, "unit": "rpm"}
